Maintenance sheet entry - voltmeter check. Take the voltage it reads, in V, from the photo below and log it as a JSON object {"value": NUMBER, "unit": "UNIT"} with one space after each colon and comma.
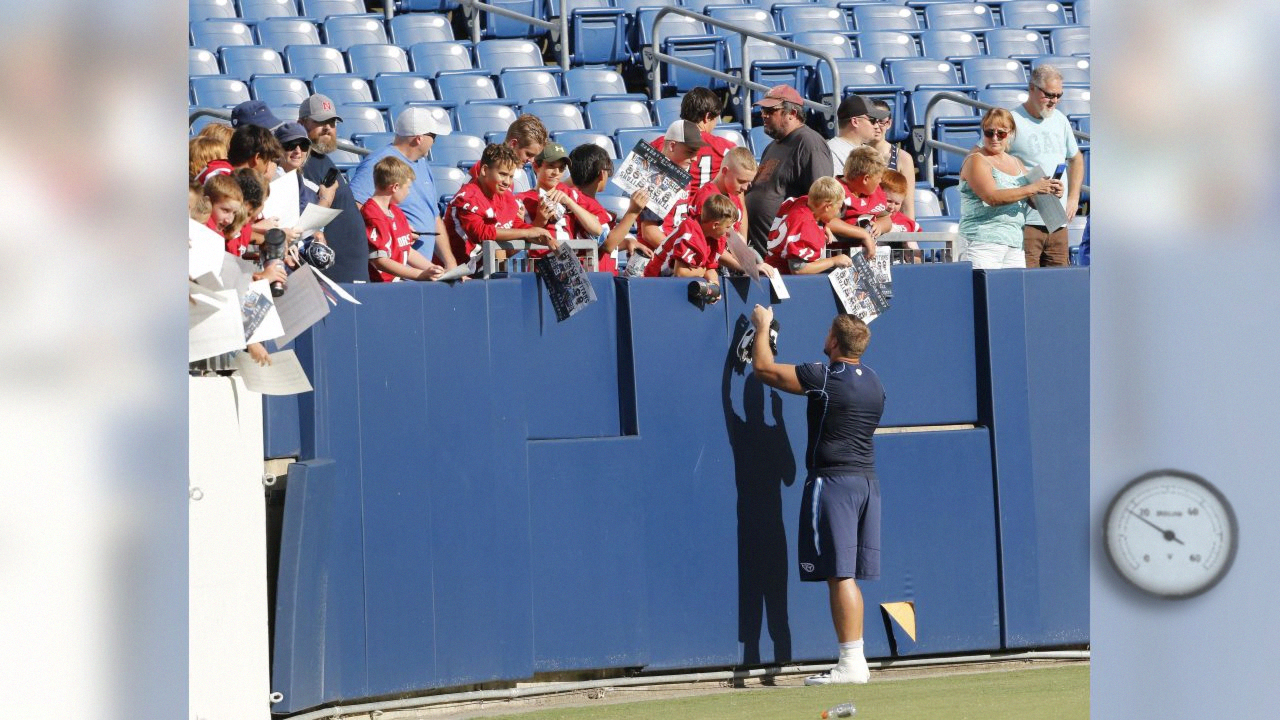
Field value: {"value": 17.5, "unit": "V"}
